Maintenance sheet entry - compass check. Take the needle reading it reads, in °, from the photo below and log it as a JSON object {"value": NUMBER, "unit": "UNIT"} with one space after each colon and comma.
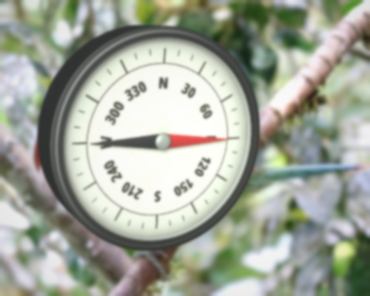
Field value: {"value": 90, "unit": "°"}
